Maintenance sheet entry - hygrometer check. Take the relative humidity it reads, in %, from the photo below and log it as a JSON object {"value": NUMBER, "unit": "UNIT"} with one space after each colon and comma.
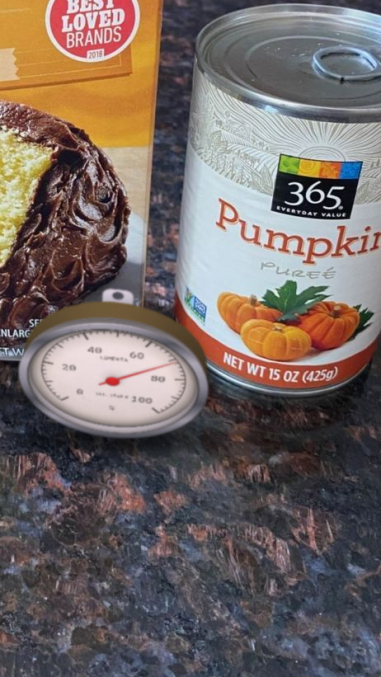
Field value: {"value": 70, "unit": "%"}
